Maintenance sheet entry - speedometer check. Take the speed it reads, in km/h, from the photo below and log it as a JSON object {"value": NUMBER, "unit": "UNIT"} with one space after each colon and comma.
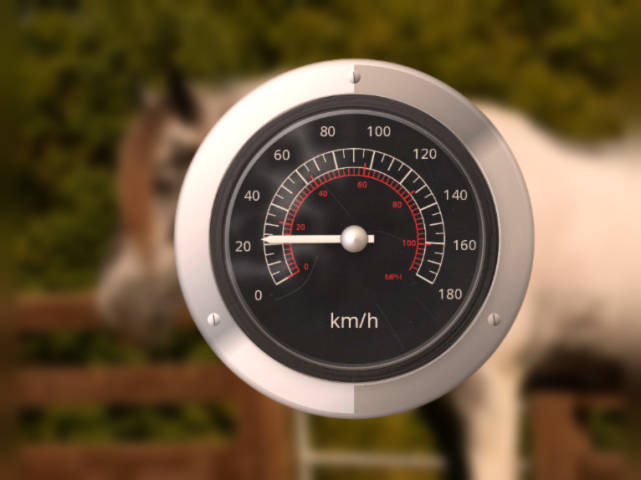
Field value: {"value": 22.5, "unit": "km/h"}
